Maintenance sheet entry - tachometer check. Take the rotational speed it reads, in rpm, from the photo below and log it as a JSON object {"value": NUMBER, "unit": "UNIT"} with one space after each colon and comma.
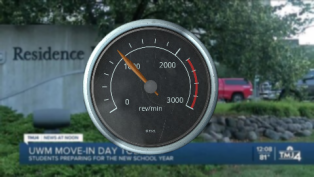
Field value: {"value": 1000, "unit": "rpm"}
